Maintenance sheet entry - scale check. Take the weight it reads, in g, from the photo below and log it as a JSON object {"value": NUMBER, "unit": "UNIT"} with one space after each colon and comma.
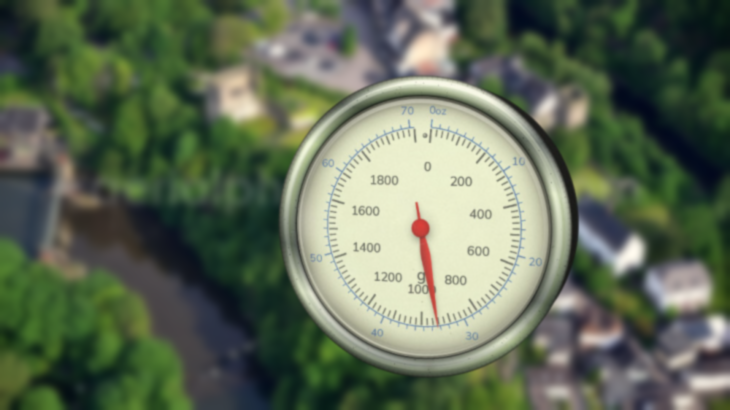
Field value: {"value": 940, "unit": "g"}
